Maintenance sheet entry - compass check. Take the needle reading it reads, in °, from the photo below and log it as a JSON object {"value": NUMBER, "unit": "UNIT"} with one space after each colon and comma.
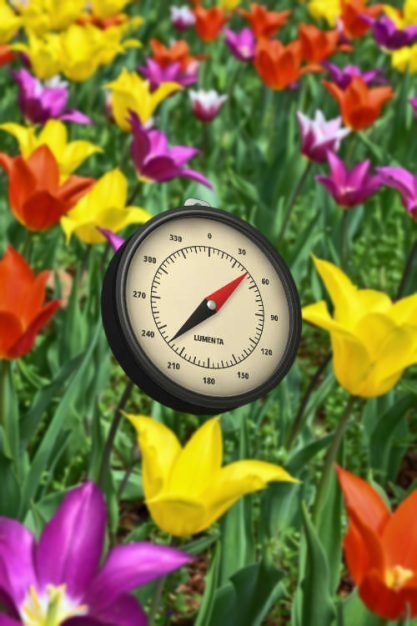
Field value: {"value": 45, "unit": "°"}
